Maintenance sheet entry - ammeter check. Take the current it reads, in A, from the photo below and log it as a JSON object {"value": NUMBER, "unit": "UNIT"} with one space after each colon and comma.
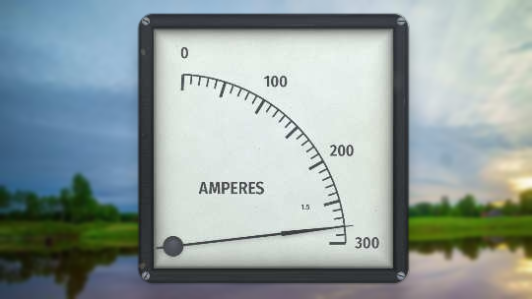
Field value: {"value": 280, "unit": "A"}
